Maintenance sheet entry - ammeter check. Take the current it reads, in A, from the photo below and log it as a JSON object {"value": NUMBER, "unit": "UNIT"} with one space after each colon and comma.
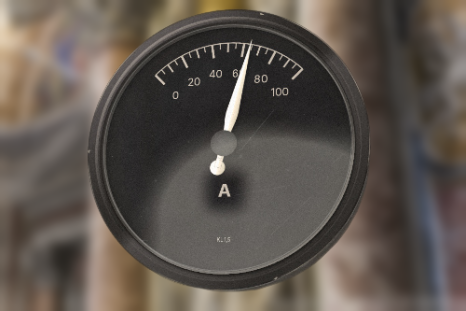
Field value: {"value": 65, "unit": "A"}
